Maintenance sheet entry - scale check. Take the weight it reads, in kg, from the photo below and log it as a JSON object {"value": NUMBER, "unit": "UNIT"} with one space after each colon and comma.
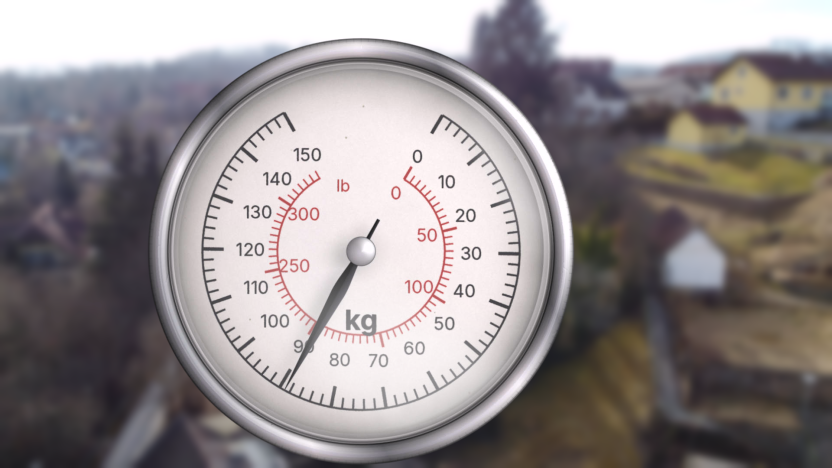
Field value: {"value": 89, "unit": "kg"}
